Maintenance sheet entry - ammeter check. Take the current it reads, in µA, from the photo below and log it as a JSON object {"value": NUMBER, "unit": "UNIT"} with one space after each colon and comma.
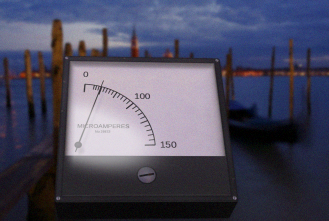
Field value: {"value": 50, "unit": "µA"}
